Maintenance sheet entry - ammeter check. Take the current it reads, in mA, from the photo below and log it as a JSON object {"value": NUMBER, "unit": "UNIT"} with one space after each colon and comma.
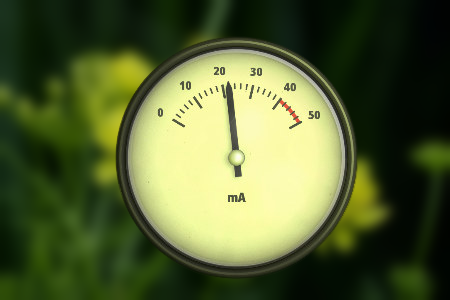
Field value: {"value": 22, "unit": "mA"}
